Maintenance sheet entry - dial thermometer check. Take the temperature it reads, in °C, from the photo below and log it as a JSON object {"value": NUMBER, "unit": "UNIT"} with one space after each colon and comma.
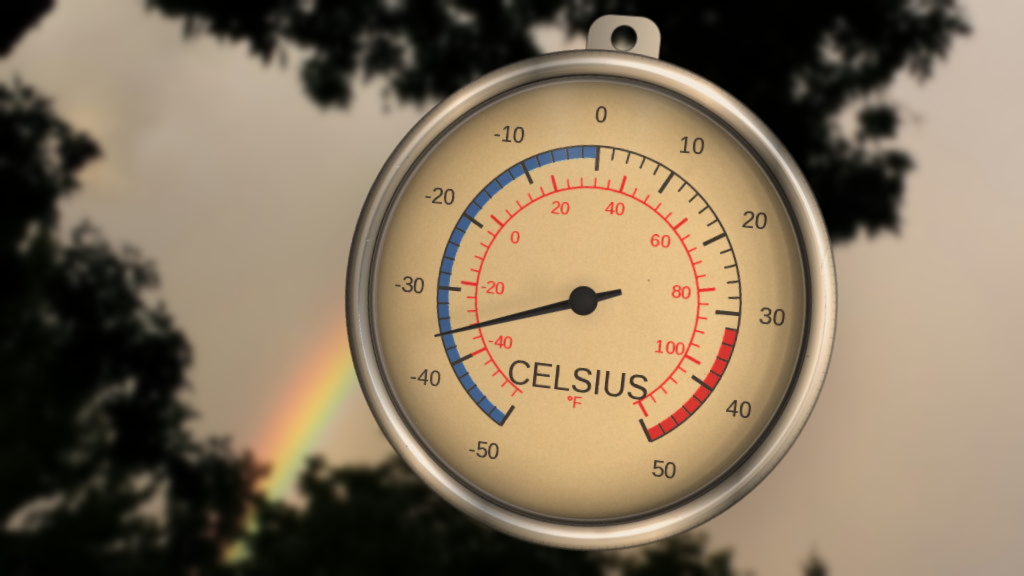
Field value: {"value": -36, "unit": "°C"}
